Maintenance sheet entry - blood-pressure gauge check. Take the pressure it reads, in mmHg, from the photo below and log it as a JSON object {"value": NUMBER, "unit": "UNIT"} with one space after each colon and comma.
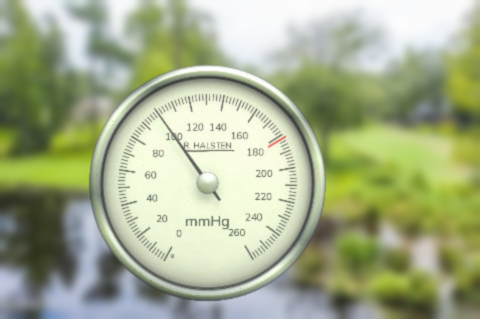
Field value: {"value": 100, "unit": "mmHg"}
